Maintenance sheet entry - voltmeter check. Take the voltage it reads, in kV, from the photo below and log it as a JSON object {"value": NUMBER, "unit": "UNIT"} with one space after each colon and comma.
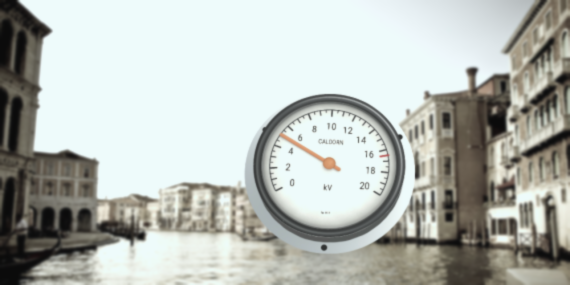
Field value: {"value": 5, "unit": "kV"}
